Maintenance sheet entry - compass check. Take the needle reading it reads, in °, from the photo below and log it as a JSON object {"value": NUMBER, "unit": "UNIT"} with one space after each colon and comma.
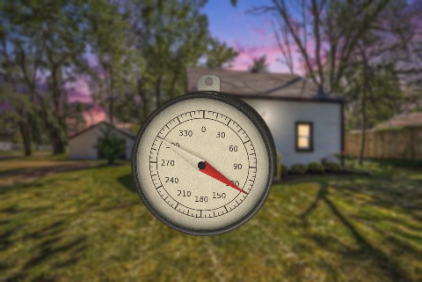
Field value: {"value": 120, "unit": "°"}
